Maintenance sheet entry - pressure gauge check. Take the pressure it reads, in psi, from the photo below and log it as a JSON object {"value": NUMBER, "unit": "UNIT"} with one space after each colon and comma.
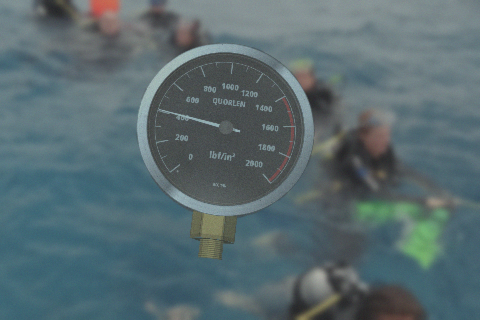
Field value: {"value": 400, "unit": "psi"}
